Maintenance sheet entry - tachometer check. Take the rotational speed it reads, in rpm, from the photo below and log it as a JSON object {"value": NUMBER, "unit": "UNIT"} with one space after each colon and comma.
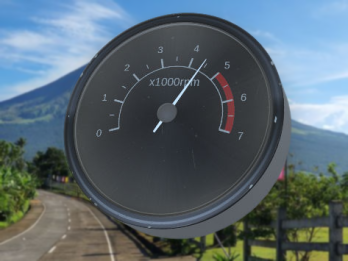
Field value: {"value": 4500, "unit": "rpm"}
